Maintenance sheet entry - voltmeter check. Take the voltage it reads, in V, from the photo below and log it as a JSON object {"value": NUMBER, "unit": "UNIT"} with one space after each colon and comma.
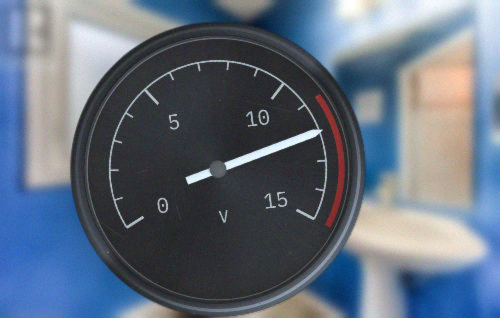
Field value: {"value": 12, "unit": "V"}
